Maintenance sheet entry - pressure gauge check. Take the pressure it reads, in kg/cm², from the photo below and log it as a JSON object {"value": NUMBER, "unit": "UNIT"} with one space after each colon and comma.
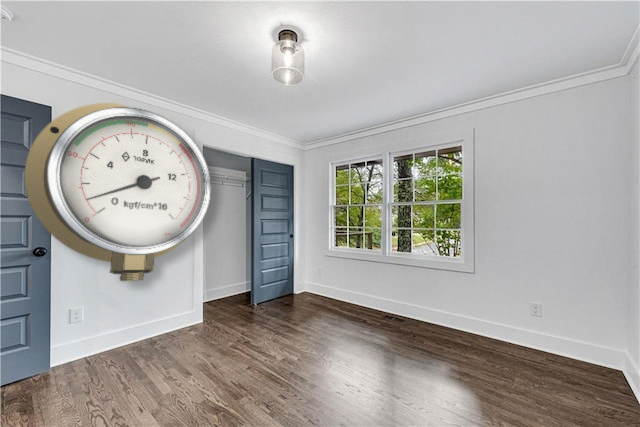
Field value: {"value": 1, "unit": "kg/cm²"}
